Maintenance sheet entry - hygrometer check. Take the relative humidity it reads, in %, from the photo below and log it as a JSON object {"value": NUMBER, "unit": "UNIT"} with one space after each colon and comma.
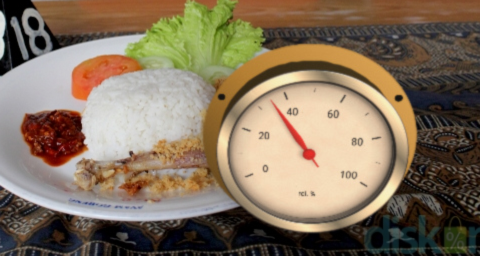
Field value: {"value": 35, "unit": "%"}
